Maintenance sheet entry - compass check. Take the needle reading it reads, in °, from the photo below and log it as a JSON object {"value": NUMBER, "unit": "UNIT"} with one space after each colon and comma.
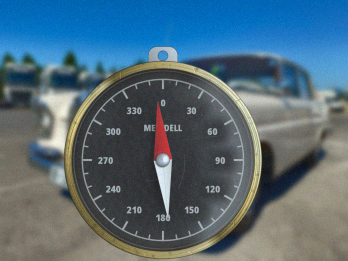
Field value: {"value": 355, "unit": "°"}
